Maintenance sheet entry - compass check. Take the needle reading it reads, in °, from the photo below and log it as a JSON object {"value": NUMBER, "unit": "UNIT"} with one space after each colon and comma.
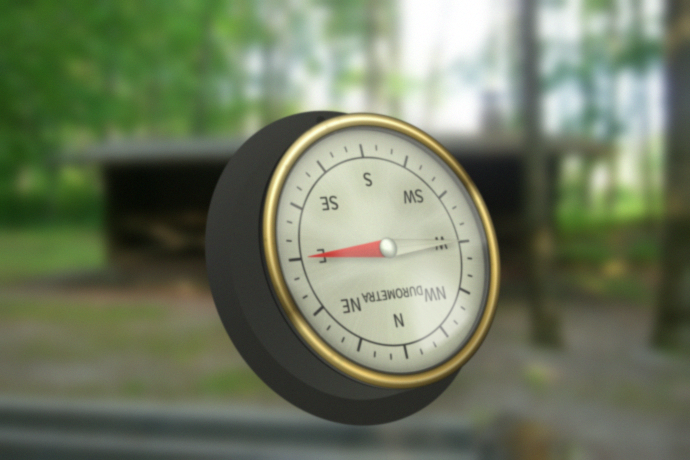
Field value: {"value": 90, "unit": "°"}
